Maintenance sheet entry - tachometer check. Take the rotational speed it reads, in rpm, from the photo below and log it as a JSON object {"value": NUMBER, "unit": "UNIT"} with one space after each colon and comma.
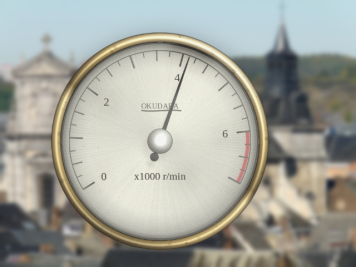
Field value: {"value": 4125, "unit": "rpm"}
